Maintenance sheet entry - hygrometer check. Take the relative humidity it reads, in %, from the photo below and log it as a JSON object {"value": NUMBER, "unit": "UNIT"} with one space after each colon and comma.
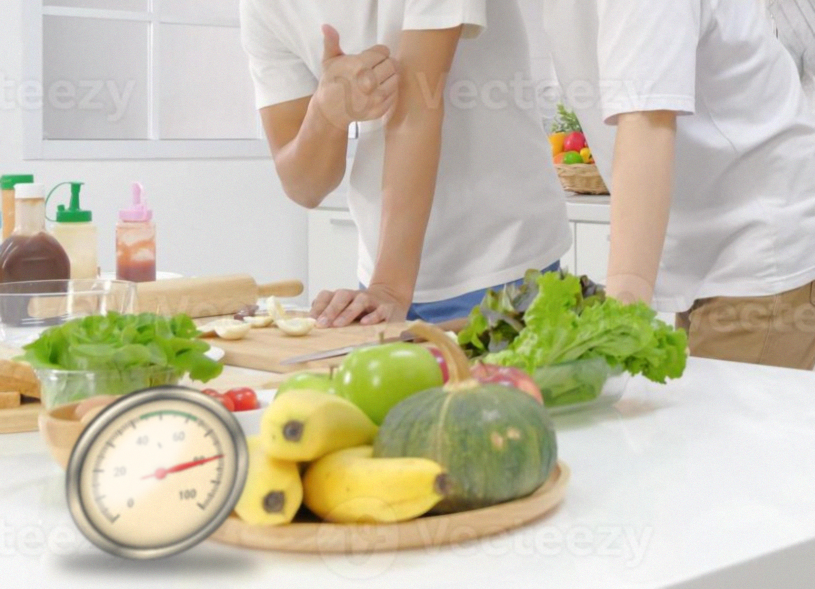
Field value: {"value": 80, "unit": "%"}
